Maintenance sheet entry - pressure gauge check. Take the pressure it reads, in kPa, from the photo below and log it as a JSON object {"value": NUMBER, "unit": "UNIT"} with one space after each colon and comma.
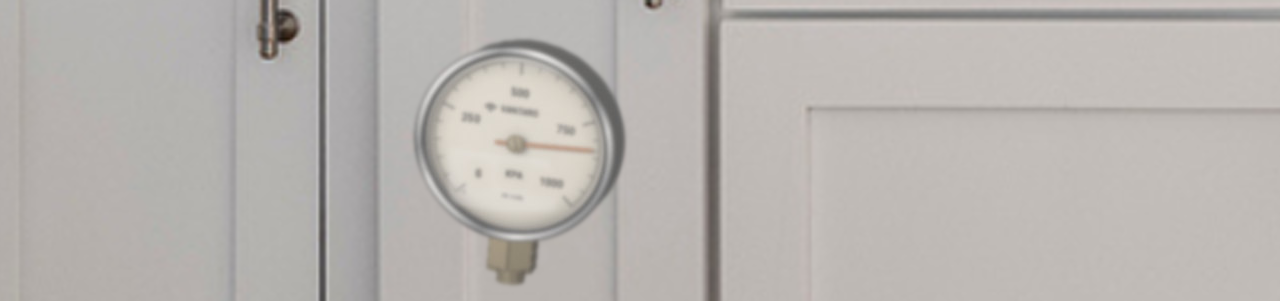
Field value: {"value": 825, "unit": "kPa"}
